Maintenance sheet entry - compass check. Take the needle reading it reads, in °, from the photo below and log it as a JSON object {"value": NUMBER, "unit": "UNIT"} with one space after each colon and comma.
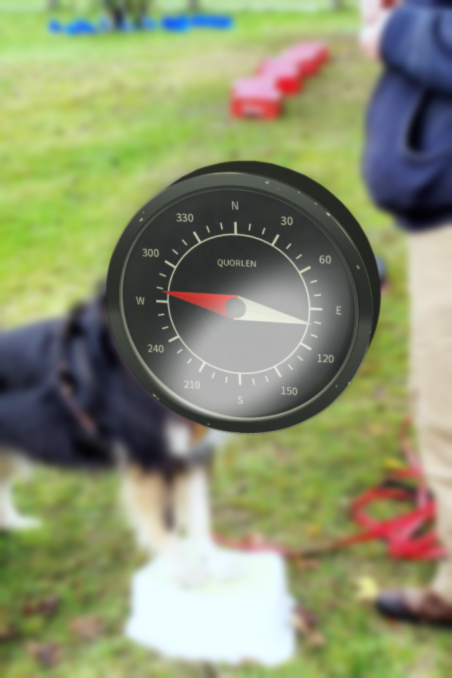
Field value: {"value": 280, "unit": "°"}
